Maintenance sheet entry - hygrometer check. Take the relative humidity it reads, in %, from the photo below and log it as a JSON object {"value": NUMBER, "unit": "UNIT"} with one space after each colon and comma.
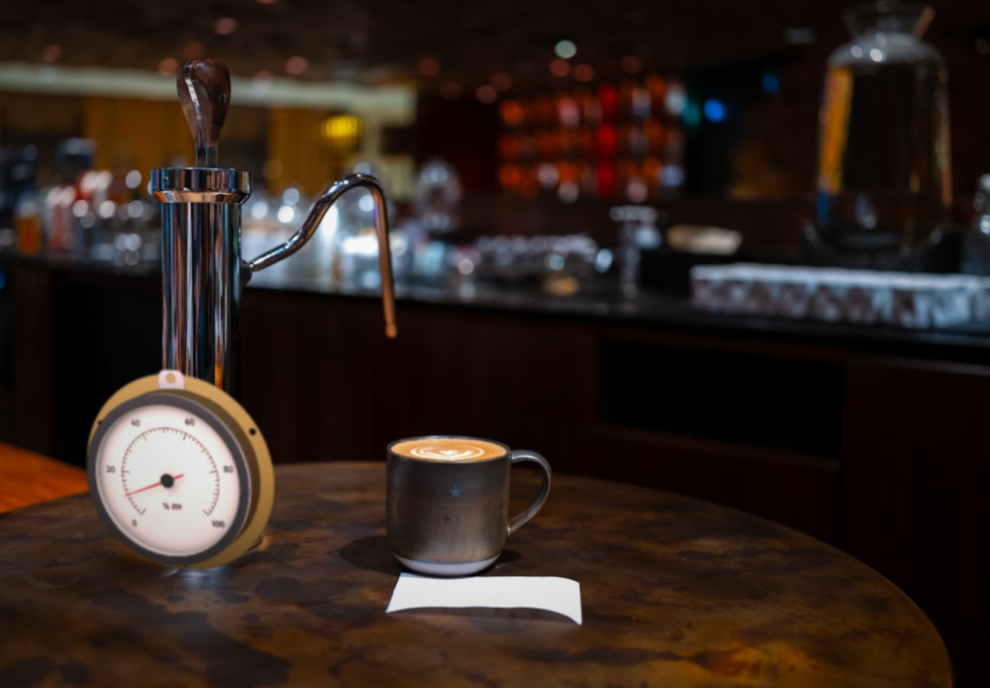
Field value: {"value": 10, "unit": "%"}
